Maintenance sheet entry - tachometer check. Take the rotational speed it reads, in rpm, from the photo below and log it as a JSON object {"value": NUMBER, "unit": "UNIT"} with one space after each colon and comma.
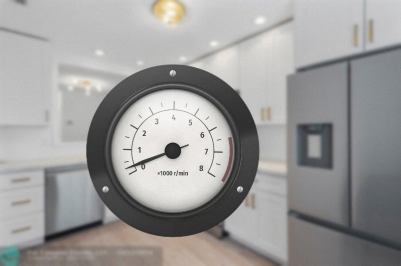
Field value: {"value": 250, "unit": "rpm"}
